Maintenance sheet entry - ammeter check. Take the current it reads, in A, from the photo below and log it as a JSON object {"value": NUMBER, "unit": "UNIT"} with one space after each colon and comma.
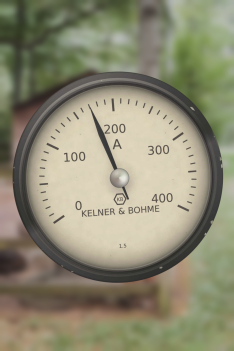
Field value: {"value": 170, "unit": "A"}
